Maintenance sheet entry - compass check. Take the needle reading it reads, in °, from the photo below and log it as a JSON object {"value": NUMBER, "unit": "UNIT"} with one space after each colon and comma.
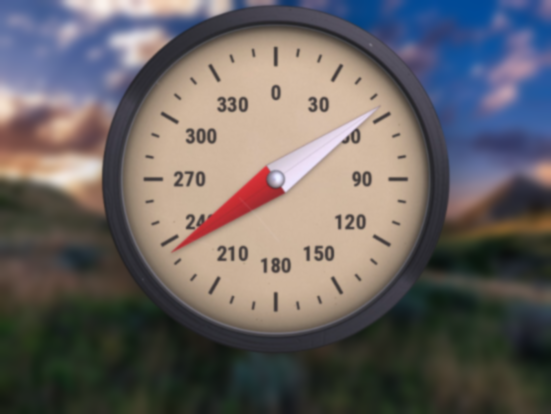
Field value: {"value": 235, "unit": "°"}
